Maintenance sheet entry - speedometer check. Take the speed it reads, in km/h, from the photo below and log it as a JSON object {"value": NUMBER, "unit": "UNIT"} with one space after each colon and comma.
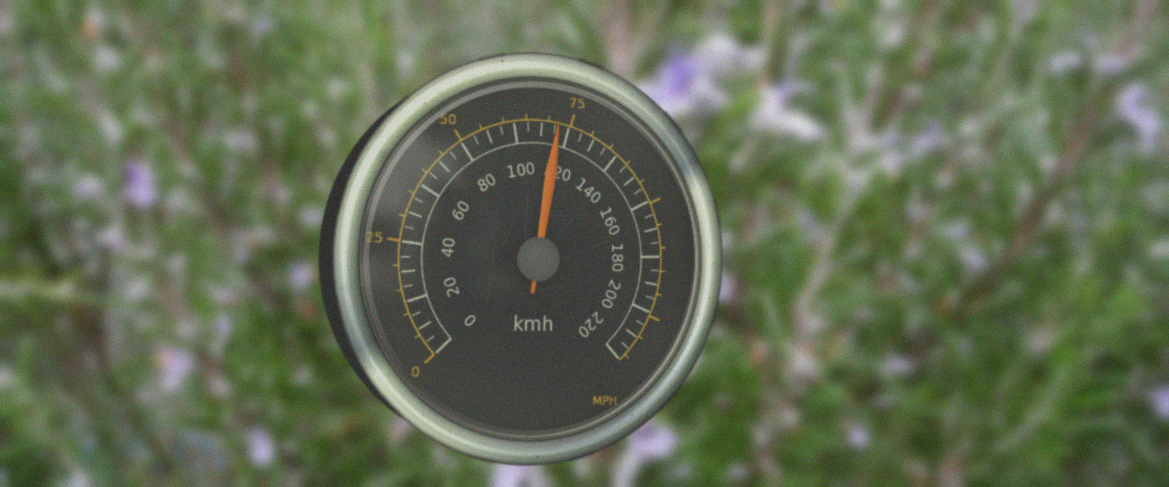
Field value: {"value": 115, "unit": "km/h"}
